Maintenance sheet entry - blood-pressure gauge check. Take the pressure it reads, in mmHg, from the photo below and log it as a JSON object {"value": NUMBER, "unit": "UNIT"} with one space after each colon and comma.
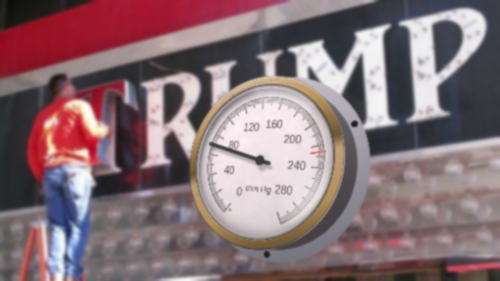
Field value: {"value": 70, "unit": "mmHg"}
